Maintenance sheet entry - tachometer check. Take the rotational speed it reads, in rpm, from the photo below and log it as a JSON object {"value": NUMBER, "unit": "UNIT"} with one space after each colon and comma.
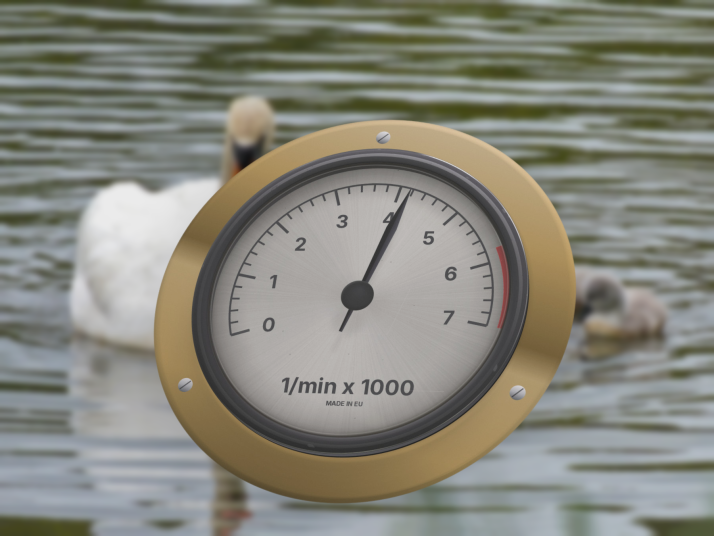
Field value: {"value": 4200, "unit": "rpm"}
